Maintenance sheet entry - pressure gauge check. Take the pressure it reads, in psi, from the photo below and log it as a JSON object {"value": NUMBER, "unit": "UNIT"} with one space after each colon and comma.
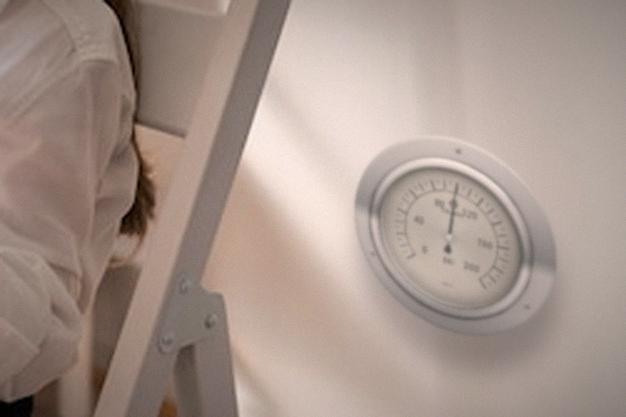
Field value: {"value": 100, "unit": "psi"}
